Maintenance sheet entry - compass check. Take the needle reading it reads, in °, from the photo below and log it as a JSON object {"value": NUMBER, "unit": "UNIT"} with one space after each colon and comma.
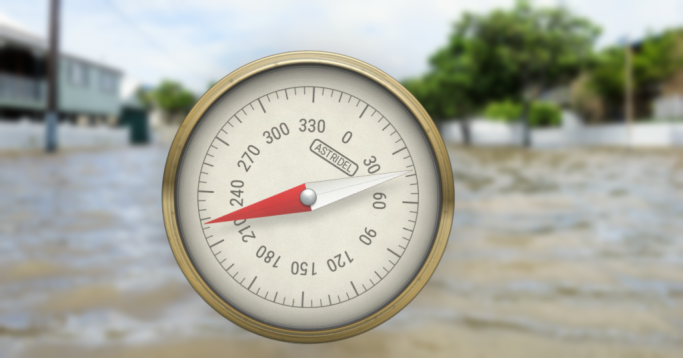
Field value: {"value": 222.5, "unit": "°"}
